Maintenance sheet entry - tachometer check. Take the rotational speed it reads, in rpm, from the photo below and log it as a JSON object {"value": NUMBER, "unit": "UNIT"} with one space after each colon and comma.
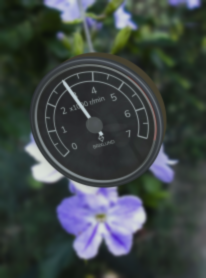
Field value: {"value": 3000, "unit": "rpm"}
